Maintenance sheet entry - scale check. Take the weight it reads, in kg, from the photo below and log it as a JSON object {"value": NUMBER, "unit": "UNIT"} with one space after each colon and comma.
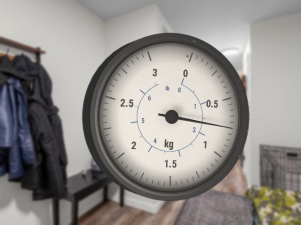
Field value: {"value": 0.75, "unit": "kg"}
